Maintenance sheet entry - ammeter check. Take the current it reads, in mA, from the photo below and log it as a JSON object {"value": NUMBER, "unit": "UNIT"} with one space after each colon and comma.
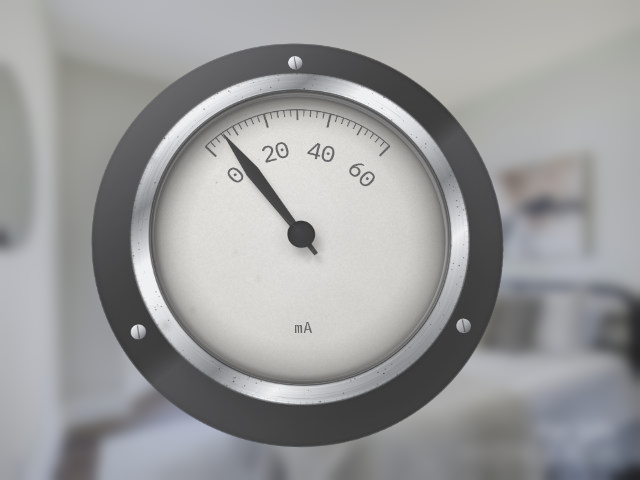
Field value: {"value": 6, "unit": "mA"}
